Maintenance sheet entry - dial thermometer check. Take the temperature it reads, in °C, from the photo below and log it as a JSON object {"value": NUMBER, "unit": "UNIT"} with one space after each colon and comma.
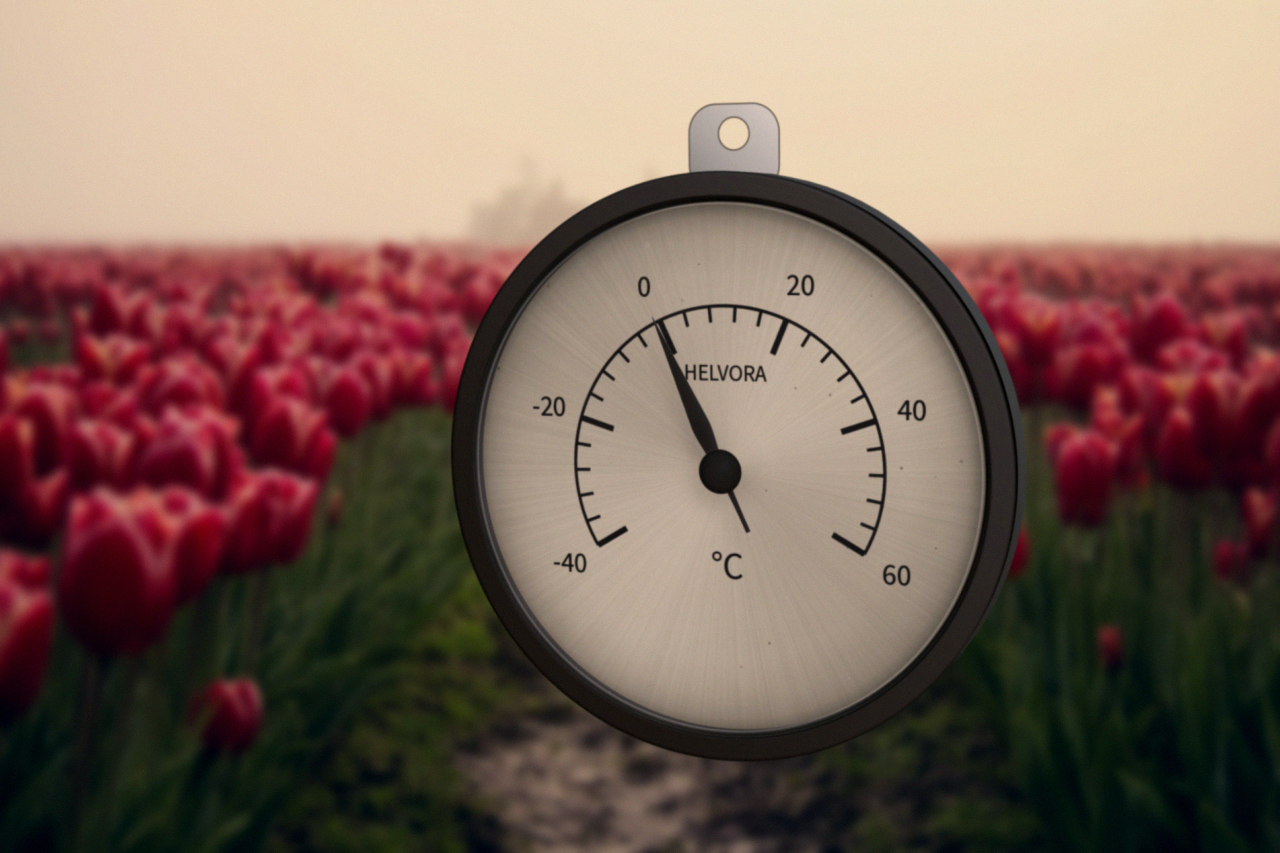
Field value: {"value": 0, "unit": "°C"}
